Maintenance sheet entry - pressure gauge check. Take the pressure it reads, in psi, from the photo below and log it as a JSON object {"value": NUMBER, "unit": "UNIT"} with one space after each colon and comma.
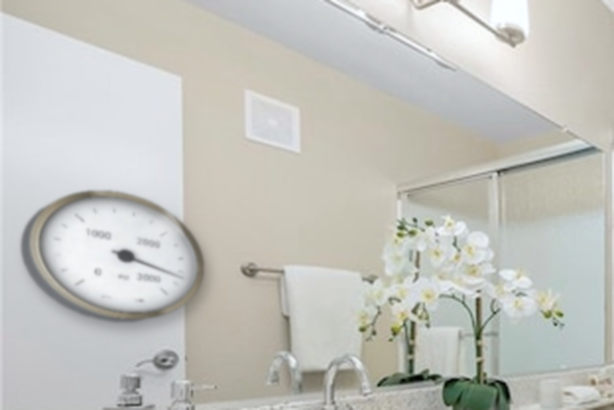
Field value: {"value": 2700, "unit": "psi"}
